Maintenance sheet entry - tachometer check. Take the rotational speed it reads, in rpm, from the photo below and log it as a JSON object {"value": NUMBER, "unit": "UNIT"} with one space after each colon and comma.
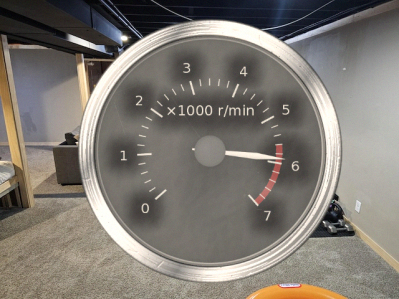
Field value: {"value": 5900, "unit": "rpm"}
